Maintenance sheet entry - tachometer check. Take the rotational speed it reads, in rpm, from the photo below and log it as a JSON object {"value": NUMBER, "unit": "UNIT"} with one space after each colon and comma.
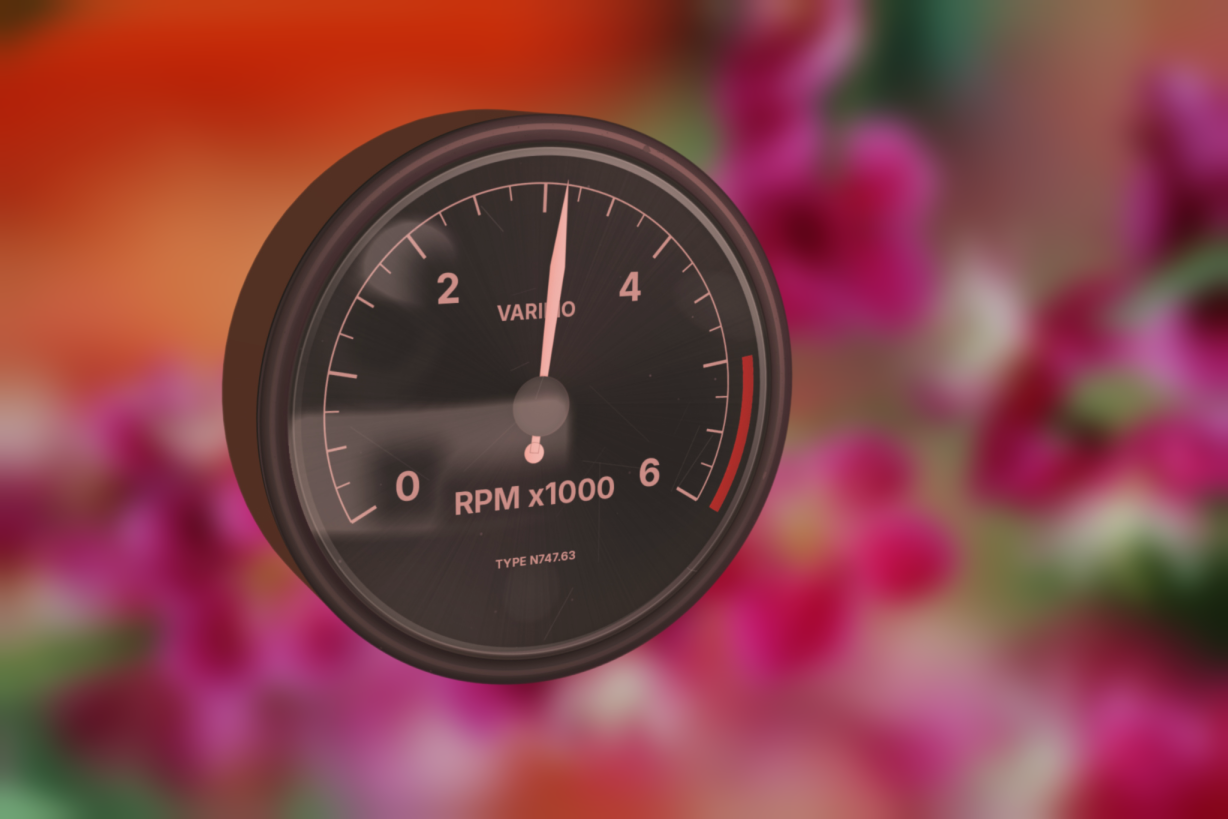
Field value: {"value": 3125, "unit": "rpm"}
